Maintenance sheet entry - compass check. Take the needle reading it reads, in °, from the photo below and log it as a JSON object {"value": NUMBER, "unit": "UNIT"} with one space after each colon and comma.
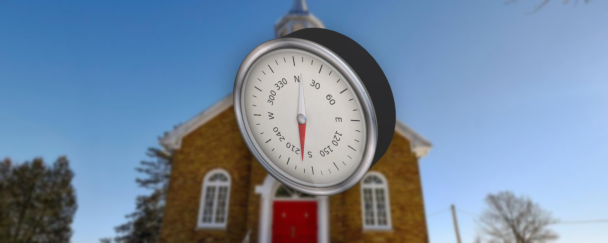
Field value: {"value": 190, "unit": "°"}
